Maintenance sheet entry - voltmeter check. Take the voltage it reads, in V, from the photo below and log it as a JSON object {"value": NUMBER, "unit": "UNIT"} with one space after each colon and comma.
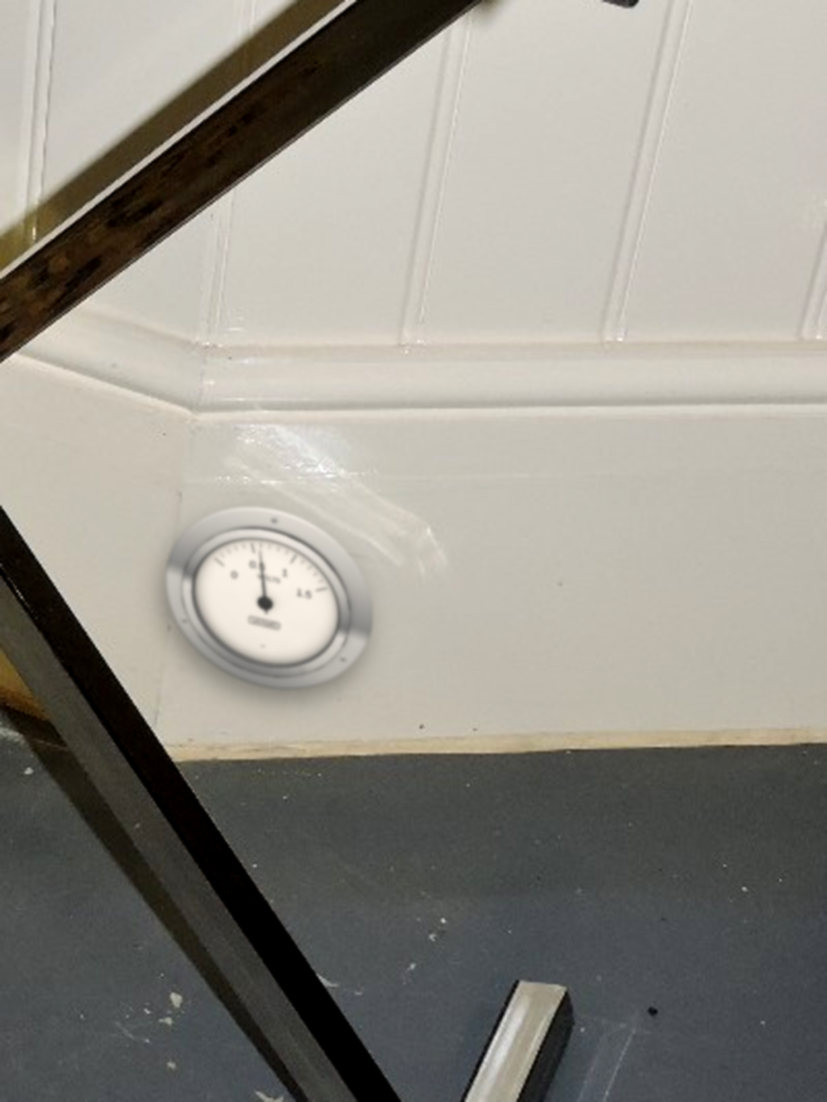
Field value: {"value": 0.6, "unit": "V"}
